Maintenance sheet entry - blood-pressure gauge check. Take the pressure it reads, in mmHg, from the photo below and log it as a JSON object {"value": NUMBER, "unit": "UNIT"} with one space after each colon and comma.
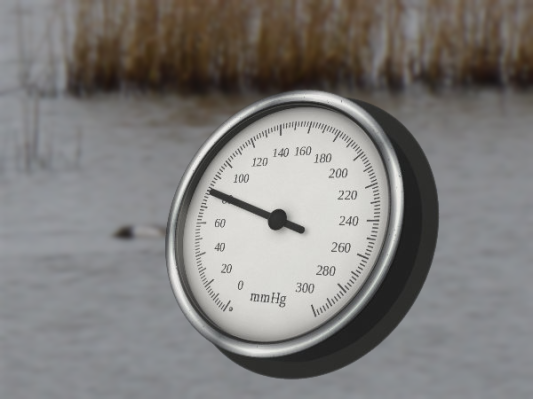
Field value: {"value": 80, "unit": "mmHg"}
